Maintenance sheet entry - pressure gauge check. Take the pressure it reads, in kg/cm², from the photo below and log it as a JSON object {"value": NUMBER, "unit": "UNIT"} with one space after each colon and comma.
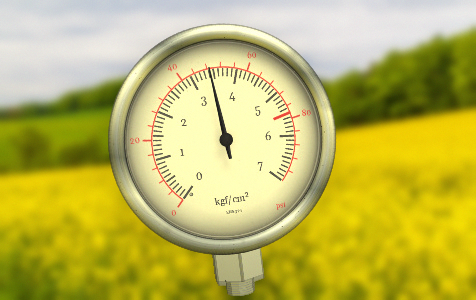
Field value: {"value": 3.4, "unit": "kg/cm²"}
